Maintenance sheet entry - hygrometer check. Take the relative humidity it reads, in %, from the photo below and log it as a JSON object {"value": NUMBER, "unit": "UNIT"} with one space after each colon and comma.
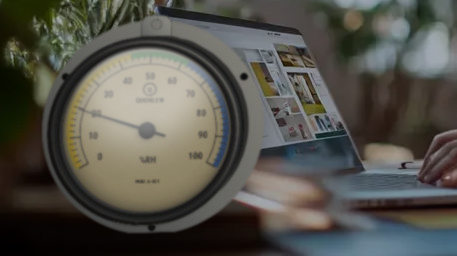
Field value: {"value": 20, "unit": "%"}
